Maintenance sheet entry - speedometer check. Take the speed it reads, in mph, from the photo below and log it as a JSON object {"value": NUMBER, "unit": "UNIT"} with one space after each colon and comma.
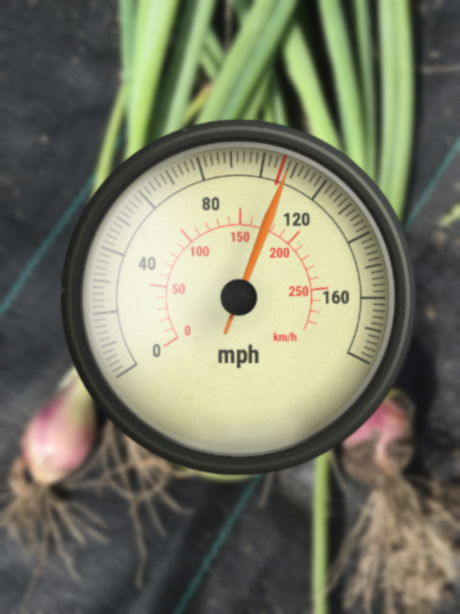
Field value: {"value": 108, "unit": "mph"}
